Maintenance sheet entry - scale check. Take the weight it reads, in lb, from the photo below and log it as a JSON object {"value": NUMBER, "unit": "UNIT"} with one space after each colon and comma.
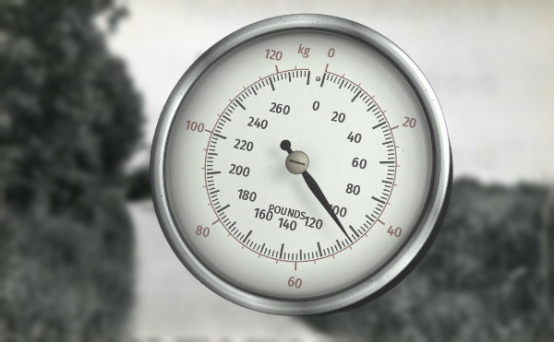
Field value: {"value": 104, "unit": "lb"}
